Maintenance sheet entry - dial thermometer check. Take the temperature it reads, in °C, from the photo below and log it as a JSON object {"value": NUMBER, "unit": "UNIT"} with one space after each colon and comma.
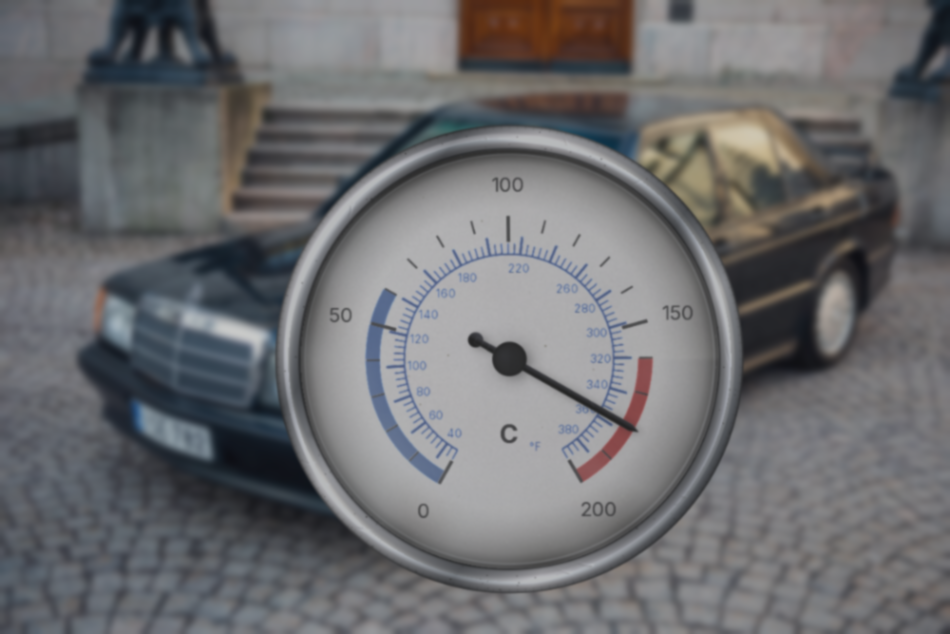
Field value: {"value": 180, "unit": "°C"}
